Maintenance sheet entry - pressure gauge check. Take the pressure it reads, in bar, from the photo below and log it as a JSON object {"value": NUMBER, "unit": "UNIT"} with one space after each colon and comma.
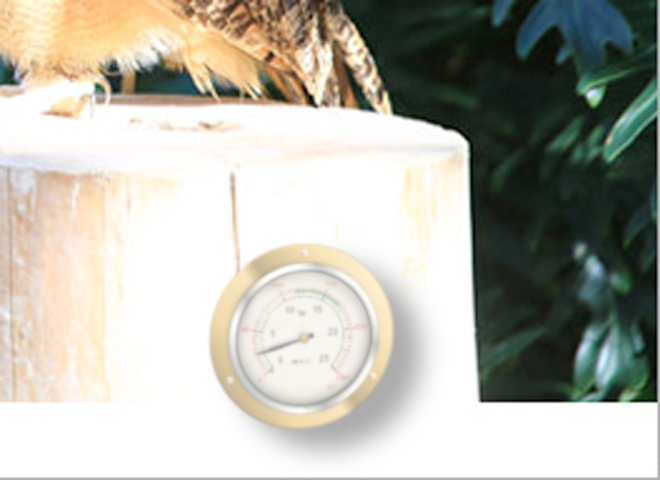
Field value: {"value": 2.5, "unit": "bar"}
